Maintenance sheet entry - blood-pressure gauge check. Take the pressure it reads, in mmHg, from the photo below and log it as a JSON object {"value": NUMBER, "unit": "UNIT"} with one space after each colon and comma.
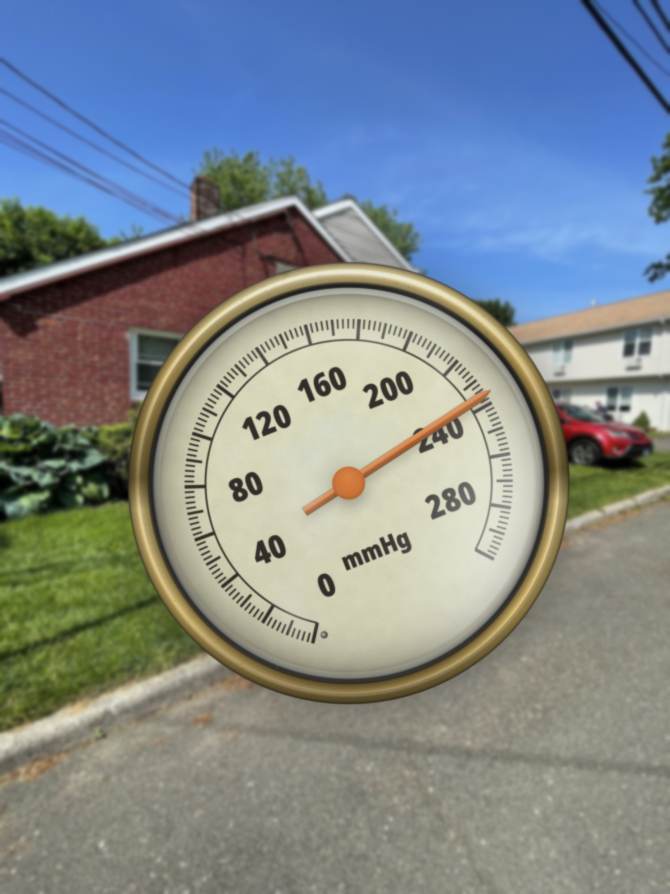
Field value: {"value": 236, "unit": "mmHg"}
